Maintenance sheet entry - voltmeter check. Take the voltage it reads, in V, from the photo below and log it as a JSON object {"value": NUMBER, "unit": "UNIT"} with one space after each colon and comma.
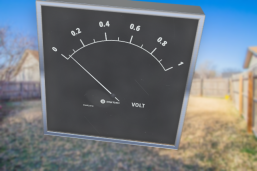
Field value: {"value": 0.05, "unit": "V"}
